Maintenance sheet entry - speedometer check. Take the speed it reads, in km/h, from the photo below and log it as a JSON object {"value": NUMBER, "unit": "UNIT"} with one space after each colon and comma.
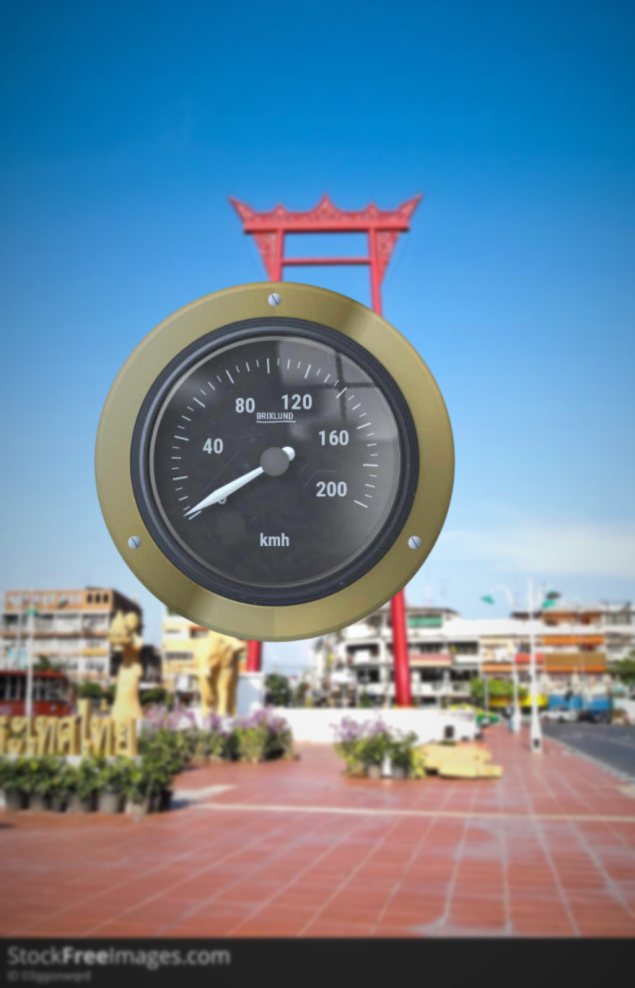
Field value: {"value": 2.5, "unit": "km/h"}
